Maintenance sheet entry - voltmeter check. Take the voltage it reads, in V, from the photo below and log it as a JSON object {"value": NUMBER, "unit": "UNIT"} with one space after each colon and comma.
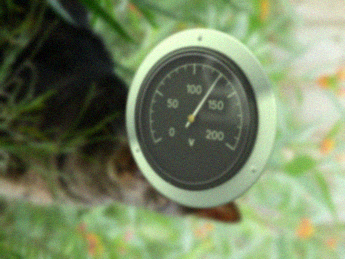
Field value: {"value": 130, "unit": "V"}
